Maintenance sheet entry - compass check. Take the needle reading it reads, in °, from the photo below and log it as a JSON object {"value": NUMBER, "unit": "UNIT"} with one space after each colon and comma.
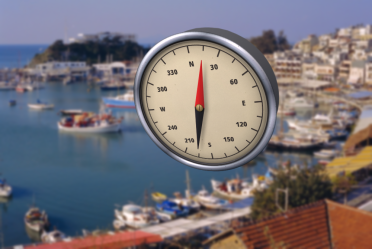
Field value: {"value": 15, "unit": "°"}
